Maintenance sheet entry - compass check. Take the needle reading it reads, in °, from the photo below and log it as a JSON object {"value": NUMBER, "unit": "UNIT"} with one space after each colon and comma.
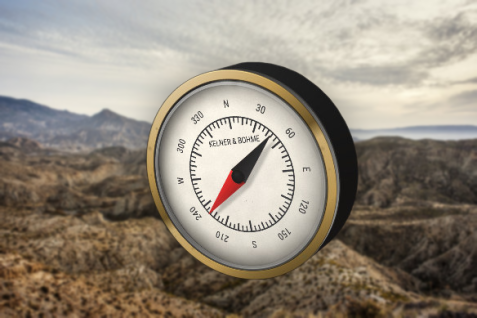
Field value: {"value": 230, "unit": "°"}
